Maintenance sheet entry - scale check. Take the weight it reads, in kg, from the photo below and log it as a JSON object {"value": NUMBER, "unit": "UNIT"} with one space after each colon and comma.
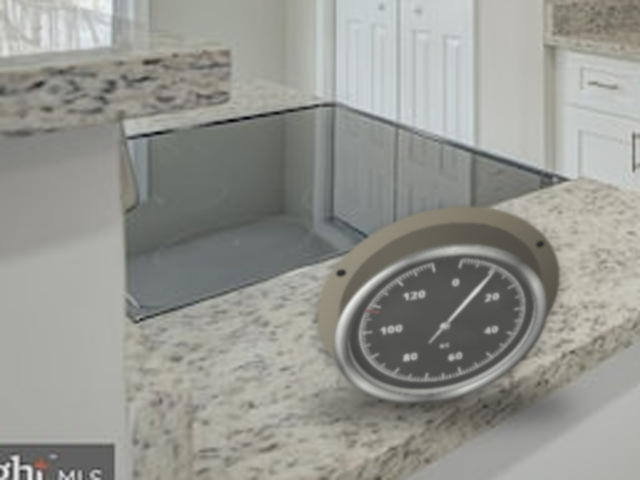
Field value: {"value": 10, "unit": "kg"}
